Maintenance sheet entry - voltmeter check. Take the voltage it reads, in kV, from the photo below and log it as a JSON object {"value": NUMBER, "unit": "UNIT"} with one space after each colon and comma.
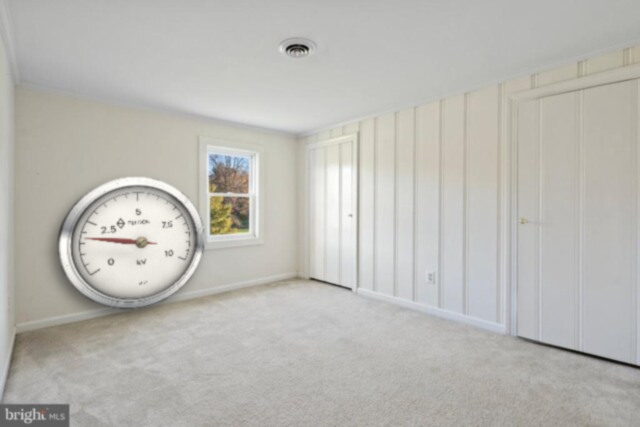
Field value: {"value": 1.75, "unit": "kV"}
